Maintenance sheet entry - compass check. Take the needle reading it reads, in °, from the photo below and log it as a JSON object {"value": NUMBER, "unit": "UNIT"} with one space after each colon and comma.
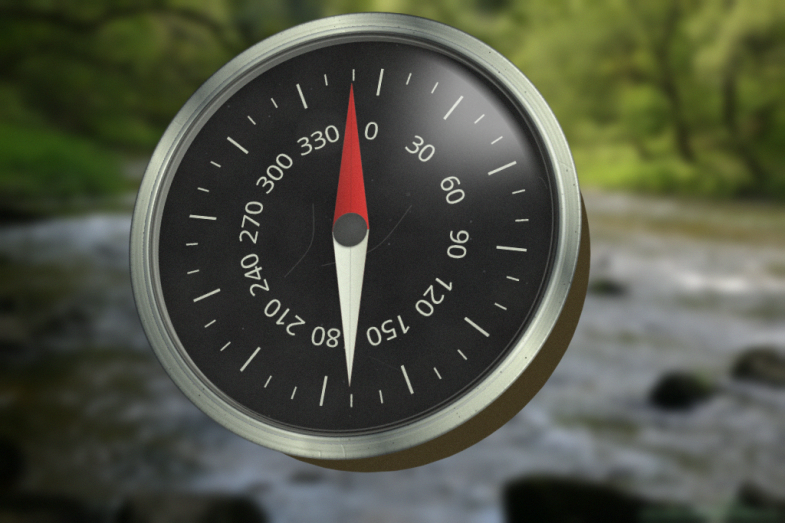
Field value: {"value": 350, "unit": "°"}
